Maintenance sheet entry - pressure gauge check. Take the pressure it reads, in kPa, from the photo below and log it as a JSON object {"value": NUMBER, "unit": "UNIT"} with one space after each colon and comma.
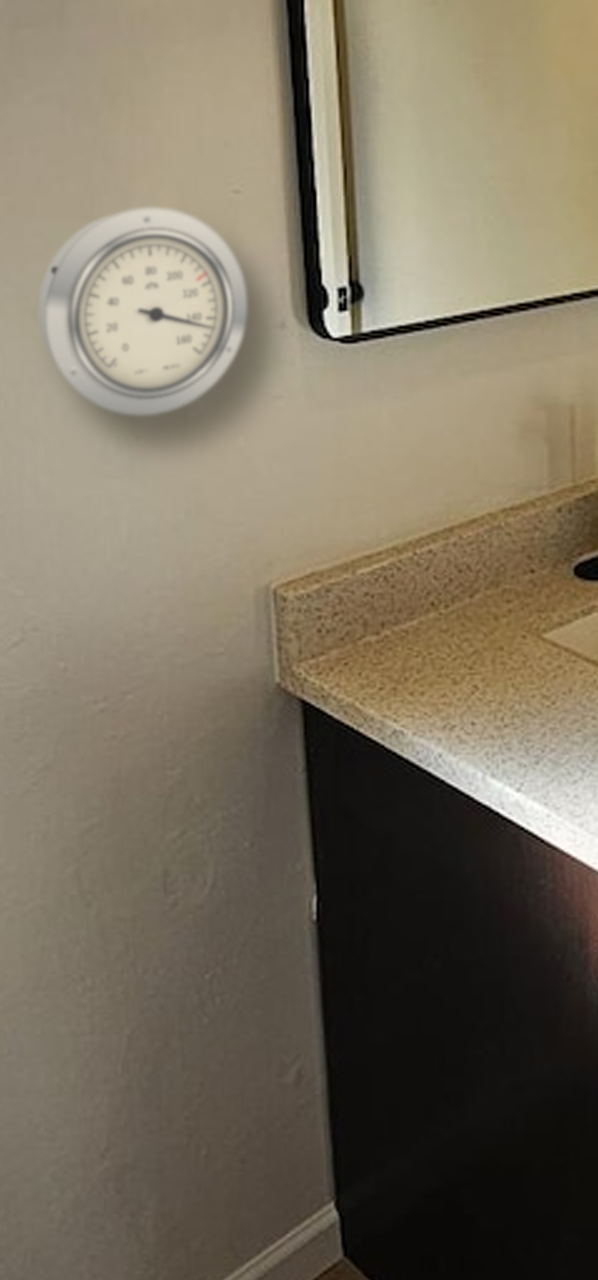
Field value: {"value": 145, "unit": "kPa"}
